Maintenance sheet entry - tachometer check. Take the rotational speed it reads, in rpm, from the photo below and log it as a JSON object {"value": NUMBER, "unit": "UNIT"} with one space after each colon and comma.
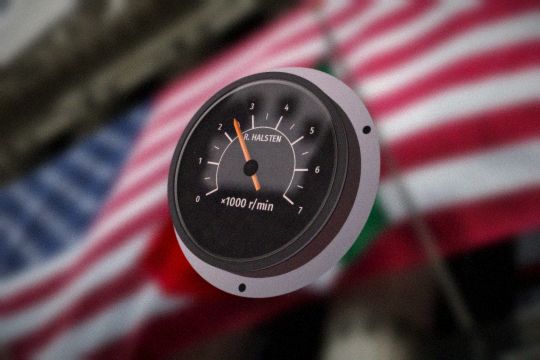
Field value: {"value": 2500, "unit": "rpm"}
